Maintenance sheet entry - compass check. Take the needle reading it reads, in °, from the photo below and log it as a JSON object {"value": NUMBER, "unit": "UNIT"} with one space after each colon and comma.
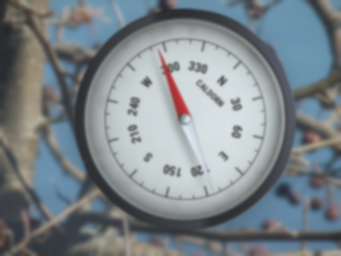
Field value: {"value": 295, "unit": "°"}
